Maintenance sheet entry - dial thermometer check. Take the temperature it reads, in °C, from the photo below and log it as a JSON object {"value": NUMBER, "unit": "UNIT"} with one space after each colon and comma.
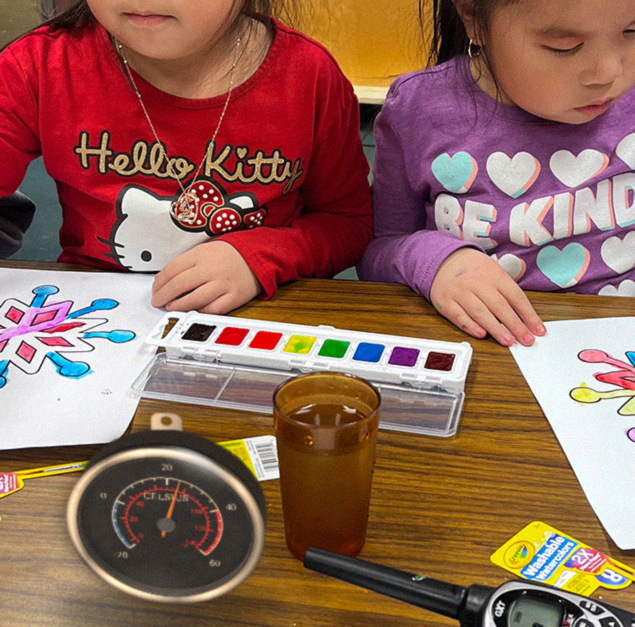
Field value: {"value": 24, "unit": "°C"}
